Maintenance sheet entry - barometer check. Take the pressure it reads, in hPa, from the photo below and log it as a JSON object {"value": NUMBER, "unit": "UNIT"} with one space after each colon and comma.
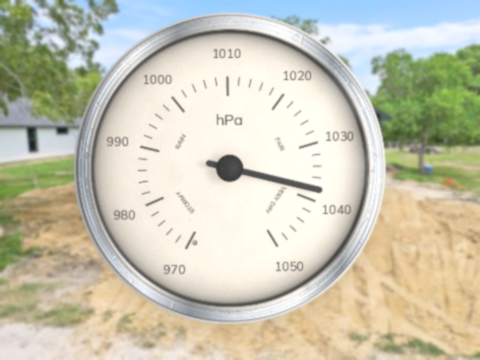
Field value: {"value": 1038, "unit": "hPa"}
